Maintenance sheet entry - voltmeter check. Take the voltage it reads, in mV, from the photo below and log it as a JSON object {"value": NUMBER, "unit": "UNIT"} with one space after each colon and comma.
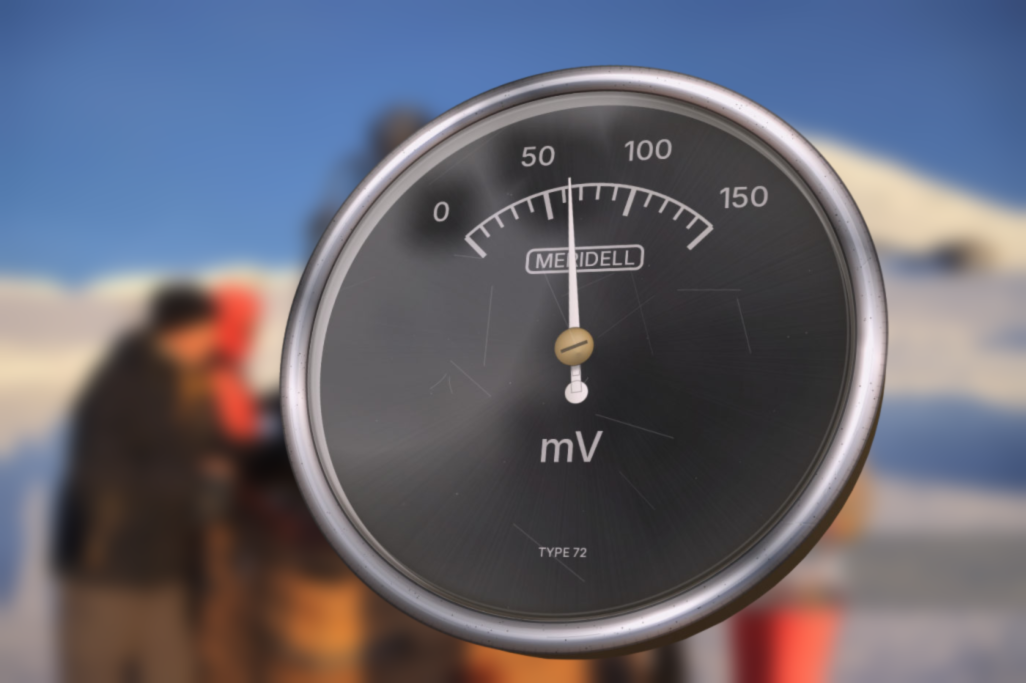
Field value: {"value": 65, "unit": "mV"}
